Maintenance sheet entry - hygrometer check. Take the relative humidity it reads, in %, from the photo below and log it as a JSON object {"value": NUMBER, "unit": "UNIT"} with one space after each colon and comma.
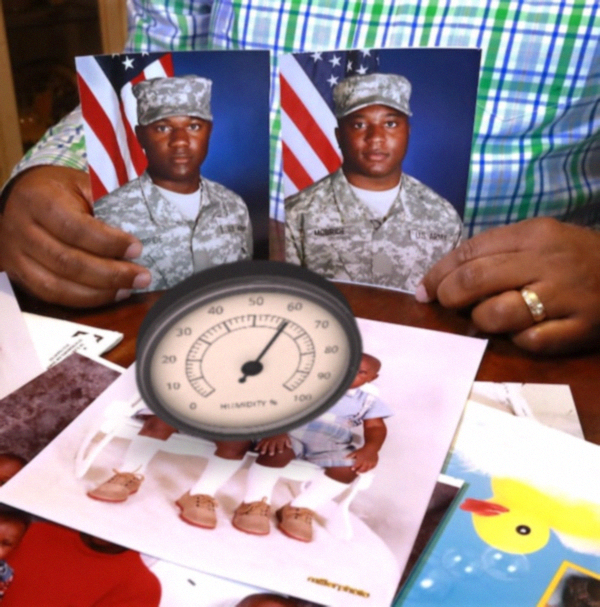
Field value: {"value": 60, "unit": "%"}
